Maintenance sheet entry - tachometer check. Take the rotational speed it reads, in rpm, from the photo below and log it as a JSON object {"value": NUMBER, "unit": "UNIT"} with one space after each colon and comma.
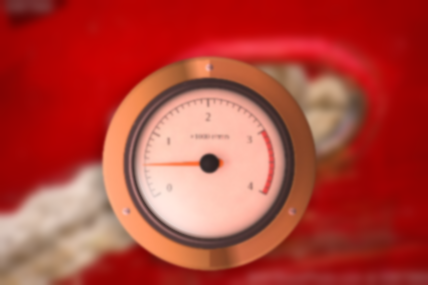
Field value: {"value": 500, "unit": "rpm"}
